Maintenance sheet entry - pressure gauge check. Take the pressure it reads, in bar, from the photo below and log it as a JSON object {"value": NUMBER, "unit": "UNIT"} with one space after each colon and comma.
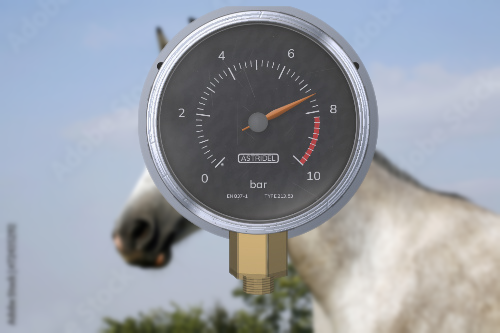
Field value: {"value": 7.4, "unit": "bar"}
